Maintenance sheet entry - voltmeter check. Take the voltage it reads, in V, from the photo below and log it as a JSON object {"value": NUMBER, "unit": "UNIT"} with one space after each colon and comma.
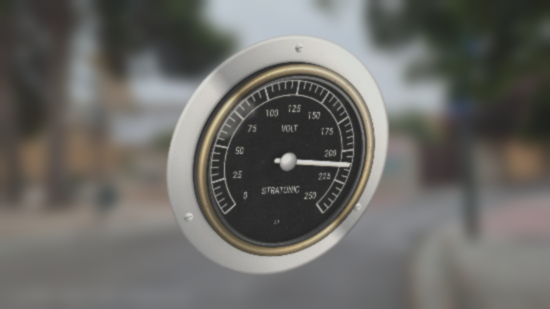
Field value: {"value": 210, "unit": "V"}
